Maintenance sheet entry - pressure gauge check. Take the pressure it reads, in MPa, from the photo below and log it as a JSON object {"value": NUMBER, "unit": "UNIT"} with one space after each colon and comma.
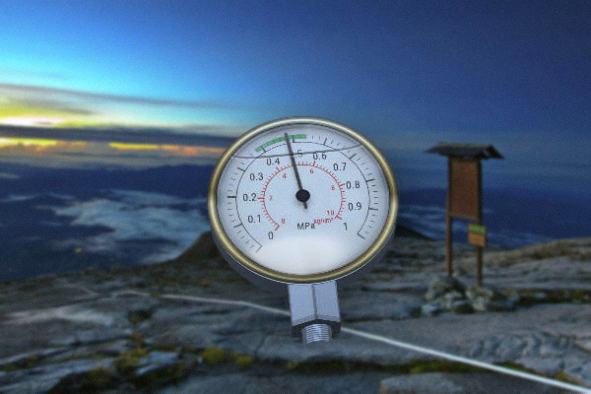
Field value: {"value": 0.48, "unit": "MPa"}
